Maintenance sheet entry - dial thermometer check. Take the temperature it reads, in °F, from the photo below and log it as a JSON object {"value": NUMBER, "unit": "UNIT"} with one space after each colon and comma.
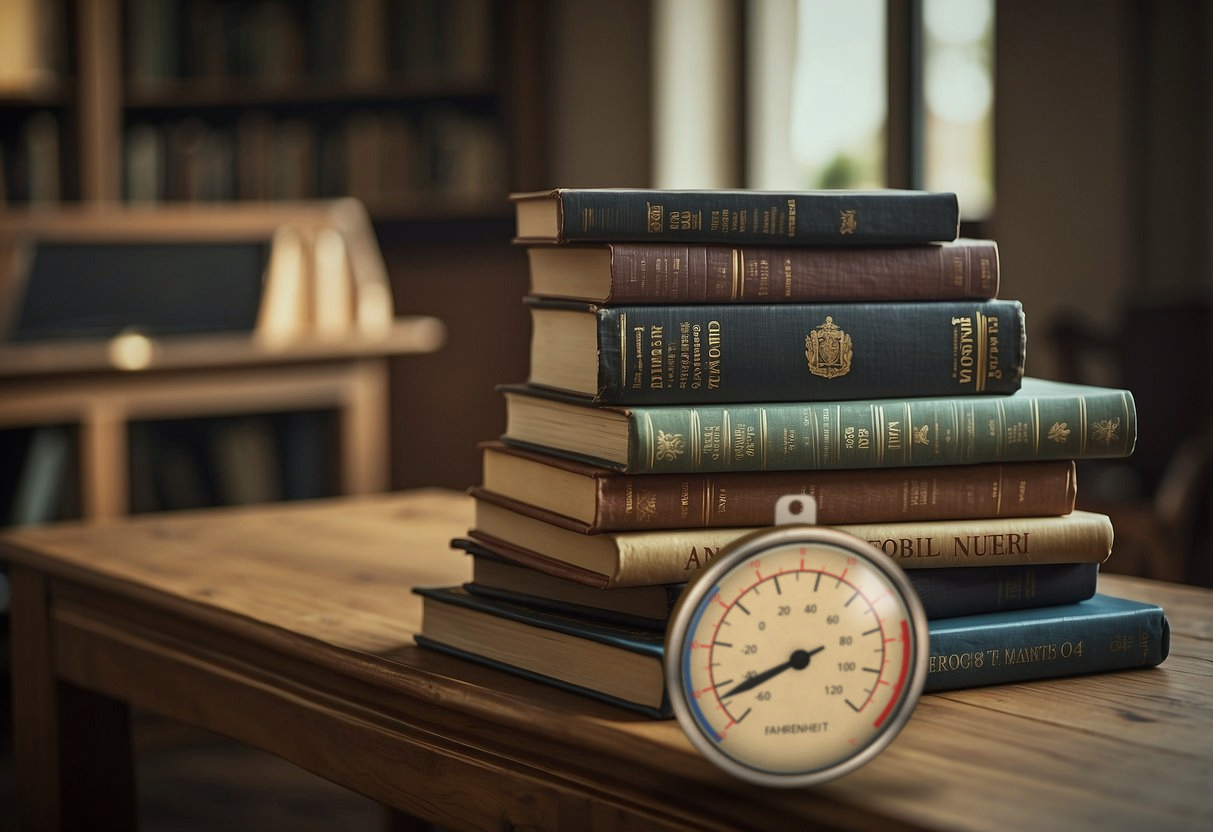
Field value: {"value": -45, "unit": "°F"}
